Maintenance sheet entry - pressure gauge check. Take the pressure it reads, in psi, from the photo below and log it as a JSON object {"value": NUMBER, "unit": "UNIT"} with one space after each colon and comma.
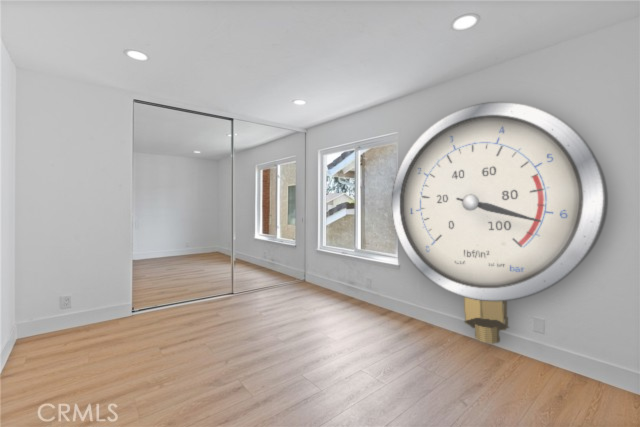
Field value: {"value": 90, "unit": "psi"}
